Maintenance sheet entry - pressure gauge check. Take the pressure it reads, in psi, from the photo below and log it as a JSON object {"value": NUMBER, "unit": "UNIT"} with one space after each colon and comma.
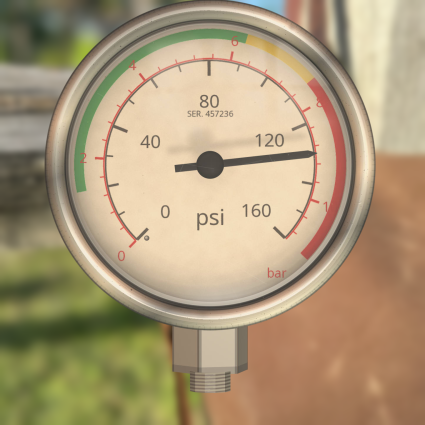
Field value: {"value": 130, "unit": "psi"}
